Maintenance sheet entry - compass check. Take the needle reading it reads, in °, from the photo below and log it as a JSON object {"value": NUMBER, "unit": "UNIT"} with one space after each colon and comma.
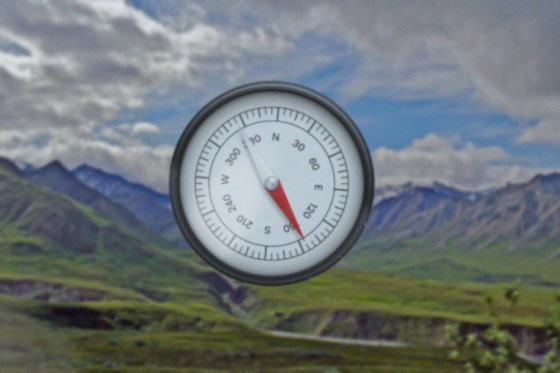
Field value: {"value": 145, "unit": "°"}
